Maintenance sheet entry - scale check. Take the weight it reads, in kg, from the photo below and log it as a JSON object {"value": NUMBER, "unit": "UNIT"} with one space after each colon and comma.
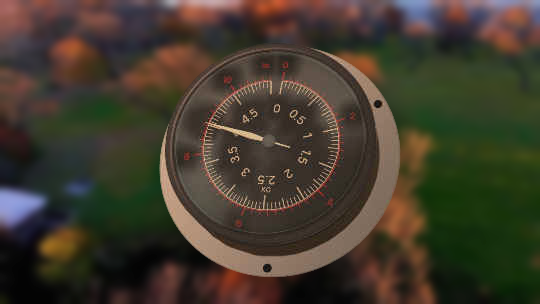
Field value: {"value": 4, "unit": "kg"}
